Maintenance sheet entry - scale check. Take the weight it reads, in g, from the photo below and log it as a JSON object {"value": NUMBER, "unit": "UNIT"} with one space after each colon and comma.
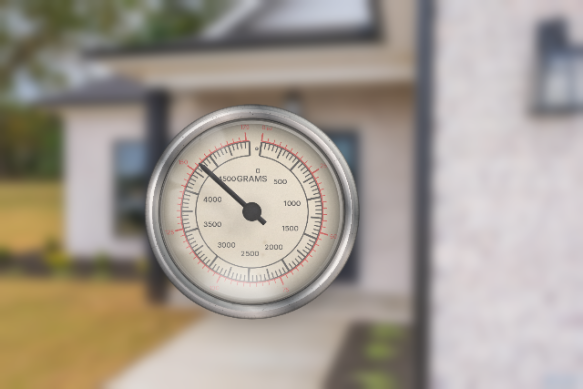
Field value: {"value": 4350, "unit": "g"}
